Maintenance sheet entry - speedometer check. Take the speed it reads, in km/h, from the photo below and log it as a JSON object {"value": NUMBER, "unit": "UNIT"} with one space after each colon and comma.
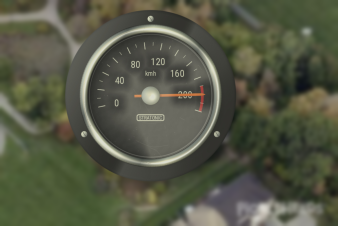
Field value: {"value": 200, "unit": "km/h"}
